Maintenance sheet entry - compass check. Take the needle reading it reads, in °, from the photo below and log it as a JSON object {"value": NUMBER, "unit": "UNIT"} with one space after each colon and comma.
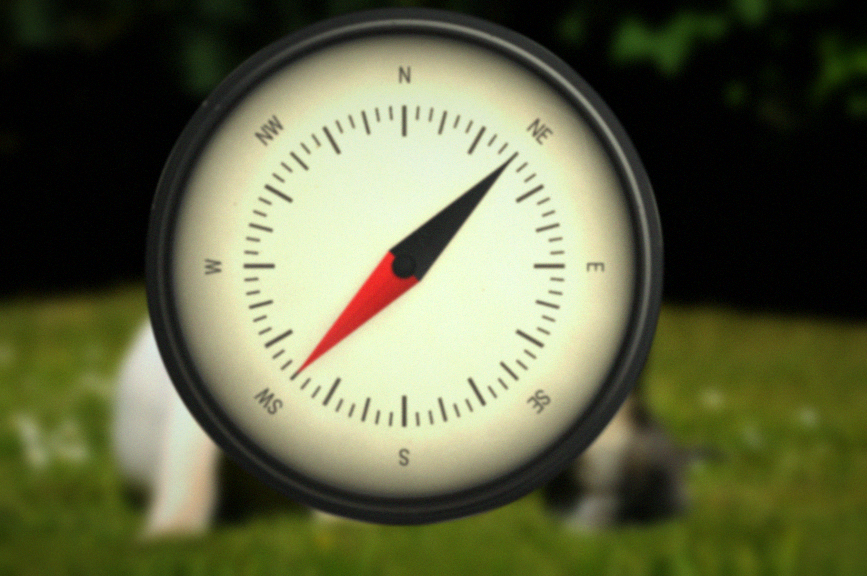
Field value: {"value": 225, "unit": "°"}
